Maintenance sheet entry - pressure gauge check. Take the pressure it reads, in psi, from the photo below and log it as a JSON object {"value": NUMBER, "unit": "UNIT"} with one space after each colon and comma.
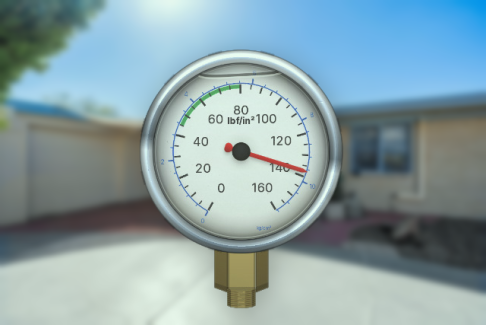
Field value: {"value": 137.5, "unit": "psi"}
